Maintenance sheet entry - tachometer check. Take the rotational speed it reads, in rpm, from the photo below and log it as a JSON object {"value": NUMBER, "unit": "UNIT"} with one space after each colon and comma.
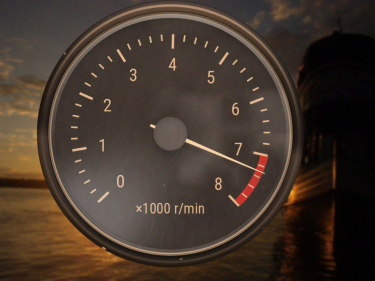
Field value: {"value": 7300, "unit": "rpm"}
